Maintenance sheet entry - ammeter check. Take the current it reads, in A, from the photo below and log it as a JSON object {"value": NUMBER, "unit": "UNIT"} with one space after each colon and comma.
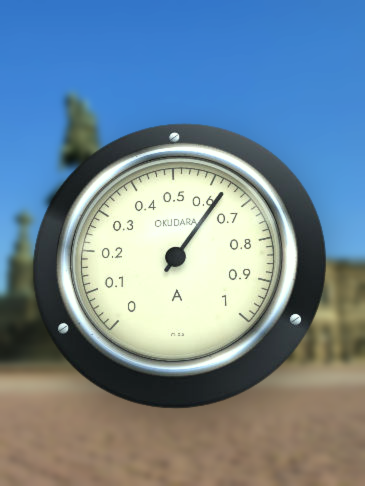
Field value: {"value": 0.64, "unit": "A"}
